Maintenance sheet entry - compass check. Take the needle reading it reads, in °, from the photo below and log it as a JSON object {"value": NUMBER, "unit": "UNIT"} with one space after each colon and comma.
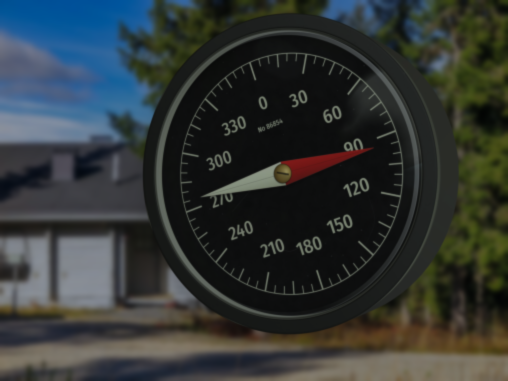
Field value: {"value": 95, "unit": "°"}
